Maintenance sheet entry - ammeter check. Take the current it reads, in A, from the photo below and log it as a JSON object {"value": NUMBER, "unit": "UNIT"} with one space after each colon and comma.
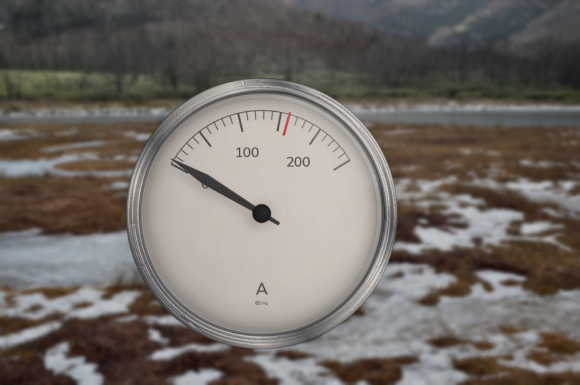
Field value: {"value": 5, "unit": "A"}
